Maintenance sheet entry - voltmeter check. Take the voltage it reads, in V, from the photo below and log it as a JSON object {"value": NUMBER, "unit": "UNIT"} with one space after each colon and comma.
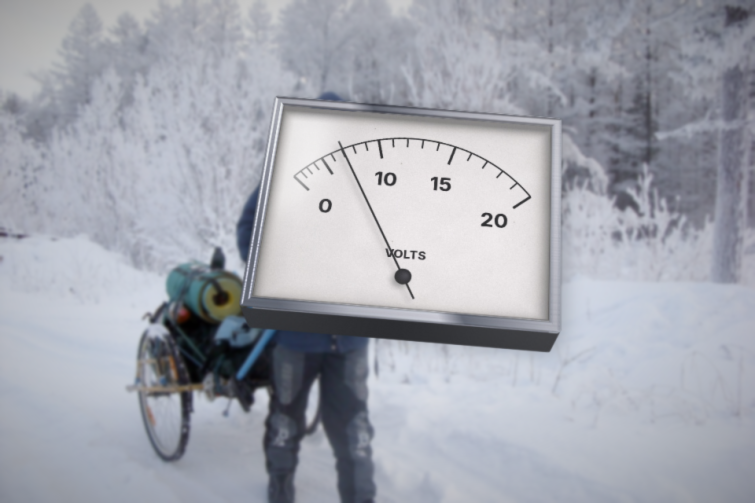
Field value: {"value": 7, "unit": "V"}
